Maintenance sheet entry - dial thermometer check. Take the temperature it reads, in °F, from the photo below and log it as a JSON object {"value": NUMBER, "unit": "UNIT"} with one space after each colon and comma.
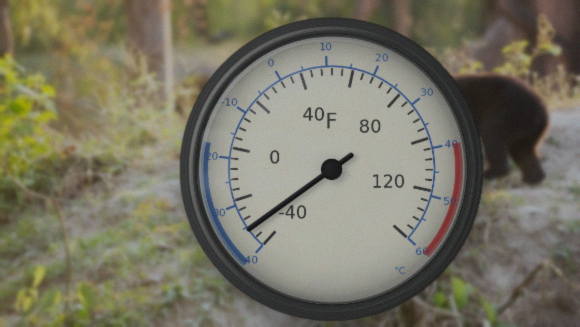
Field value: {"value": -32, "unit": "°F"}
